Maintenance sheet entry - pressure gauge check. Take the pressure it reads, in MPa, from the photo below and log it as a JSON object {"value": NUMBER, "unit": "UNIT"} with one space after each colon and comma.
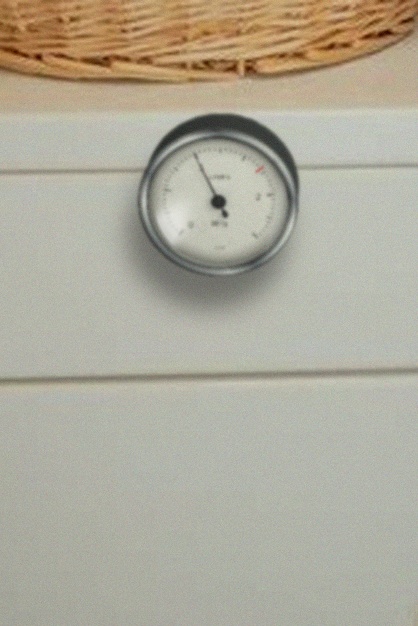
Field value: {"value": 1, "unit": "MPa"}
